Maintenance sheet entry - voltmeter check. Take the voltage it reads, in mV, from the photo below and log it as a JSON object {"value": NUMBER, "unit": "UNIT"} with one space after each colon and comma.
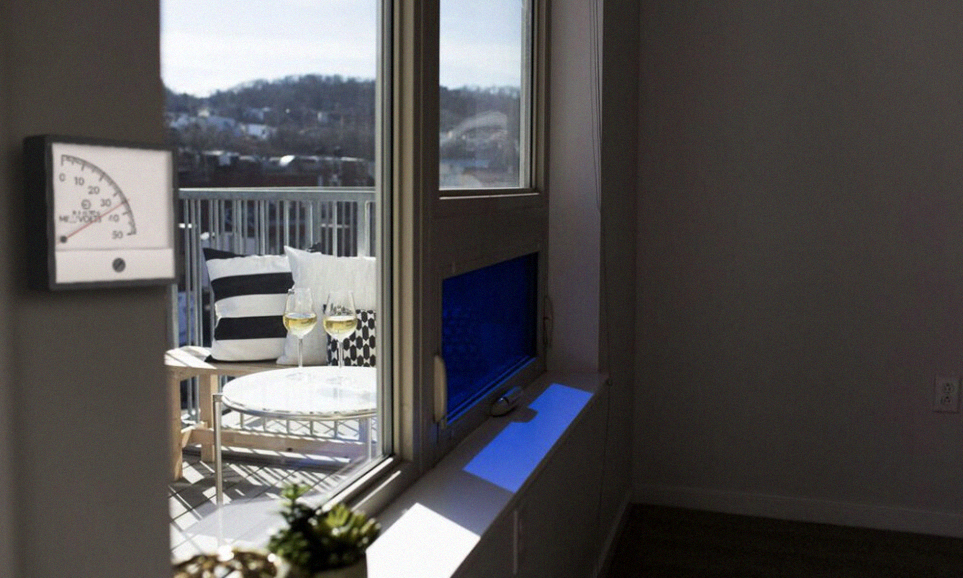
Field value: {"value": 35, "unit": "mV"}
